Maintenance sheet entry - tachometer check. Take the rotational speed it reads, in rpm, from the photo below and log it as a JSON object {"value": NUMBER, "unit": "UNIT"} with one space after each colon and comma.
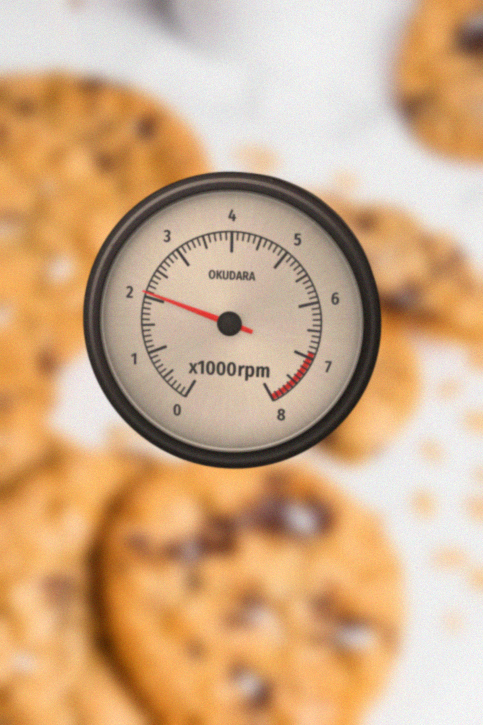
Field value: {"value": 2100, "unit": "rpm"}
